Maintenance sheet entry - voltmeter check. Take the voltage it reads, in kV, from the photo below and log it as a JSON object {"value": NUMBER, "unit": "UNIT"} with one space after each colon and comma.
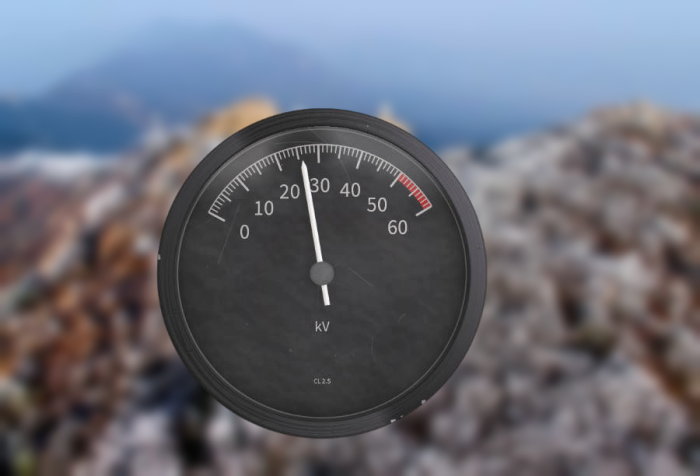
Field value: {"value": 26, "unit": "kV"}
